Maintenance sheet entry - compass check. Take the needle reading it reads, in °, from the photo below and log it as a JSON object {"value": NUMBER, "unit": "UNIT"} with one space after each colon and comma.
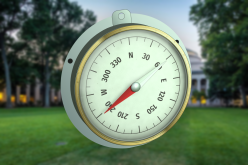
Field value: {"value": 240, "unit": "°"}
